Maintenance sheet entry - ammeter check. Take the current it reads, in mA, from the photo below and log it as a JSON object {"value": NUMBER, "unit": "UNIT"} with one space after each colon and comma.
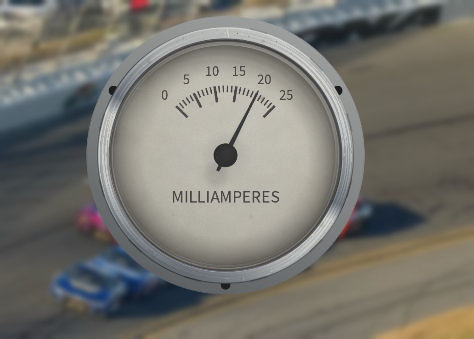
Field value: {"value": 20, "unit": "mA"}
